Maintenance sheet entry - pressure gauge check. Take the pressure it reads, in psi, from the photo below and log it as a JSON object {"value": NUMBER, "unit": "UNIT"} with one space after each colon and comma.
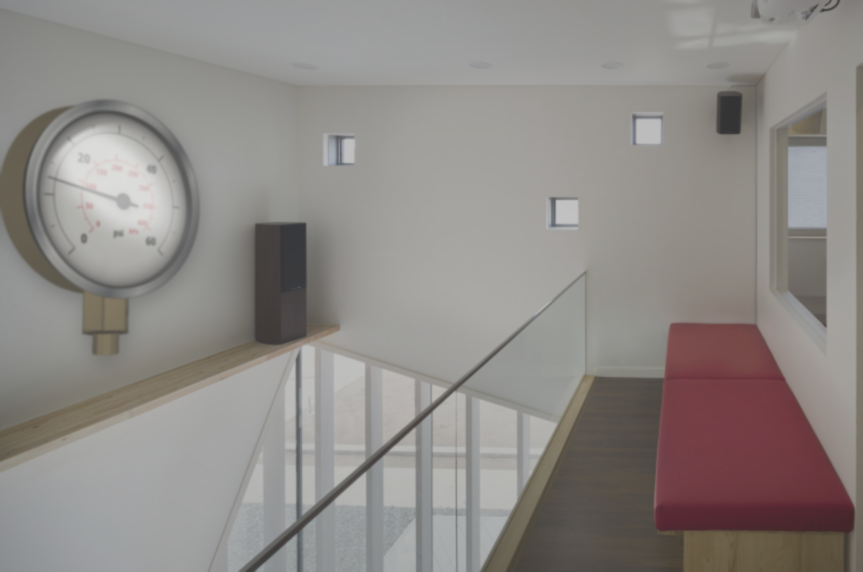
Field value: {"value": 12.5, "unit": "psi"}
